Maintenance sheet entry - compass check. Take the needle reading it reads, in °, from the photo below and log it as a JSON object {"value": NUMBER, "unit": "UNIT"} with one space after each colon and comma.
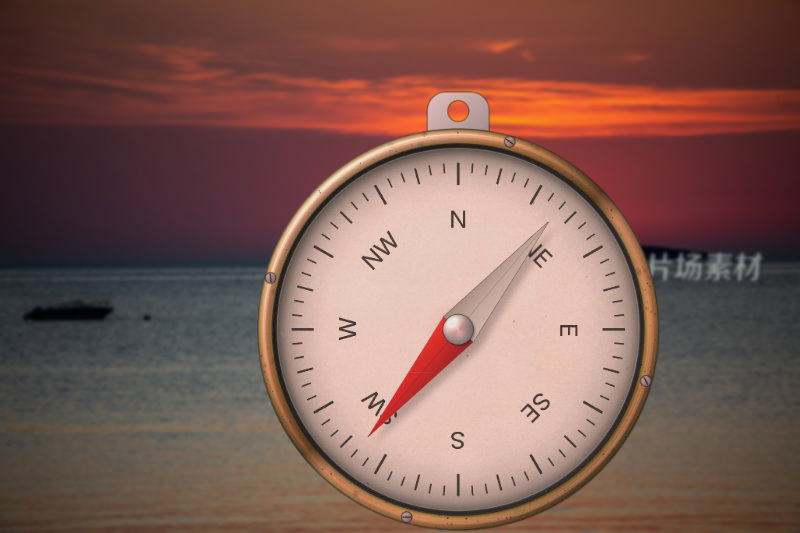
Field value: {"value": 220, "unit": "°"}
